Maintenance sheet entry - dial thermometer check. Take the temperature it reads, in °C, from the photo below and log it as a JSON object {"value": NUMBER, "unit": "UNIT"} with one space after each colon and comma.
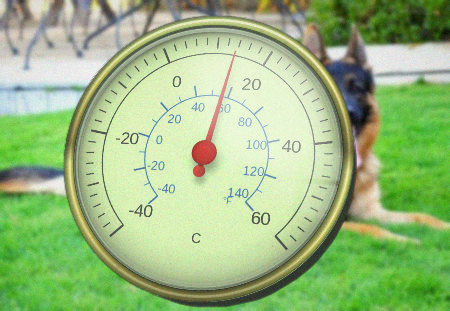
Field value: {"value": 14, "unit": "°C"}
